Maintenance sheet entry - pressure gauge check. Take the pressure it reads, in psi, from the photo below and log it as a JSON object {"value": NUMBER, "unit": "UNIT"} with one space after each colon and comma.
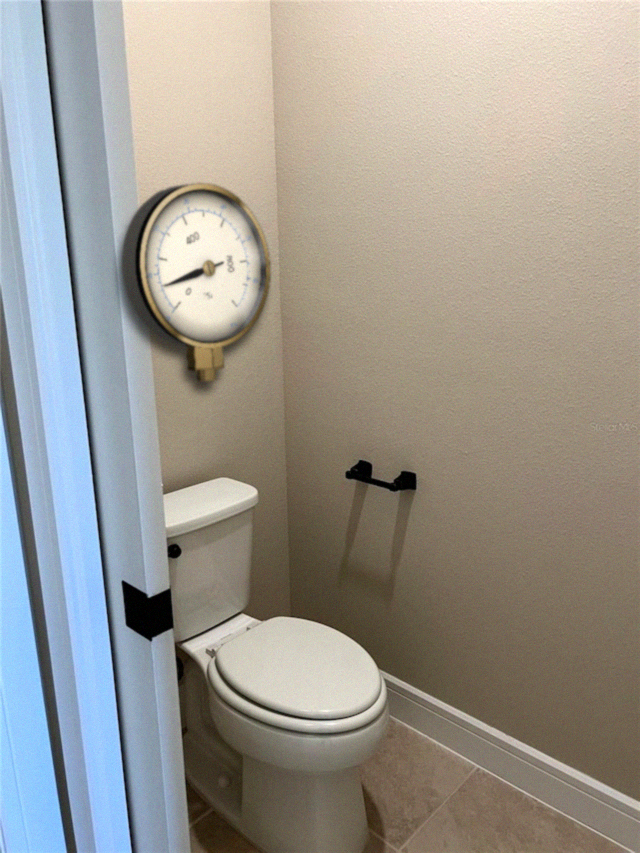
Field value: {"value": 100, "unit": "psi"}
